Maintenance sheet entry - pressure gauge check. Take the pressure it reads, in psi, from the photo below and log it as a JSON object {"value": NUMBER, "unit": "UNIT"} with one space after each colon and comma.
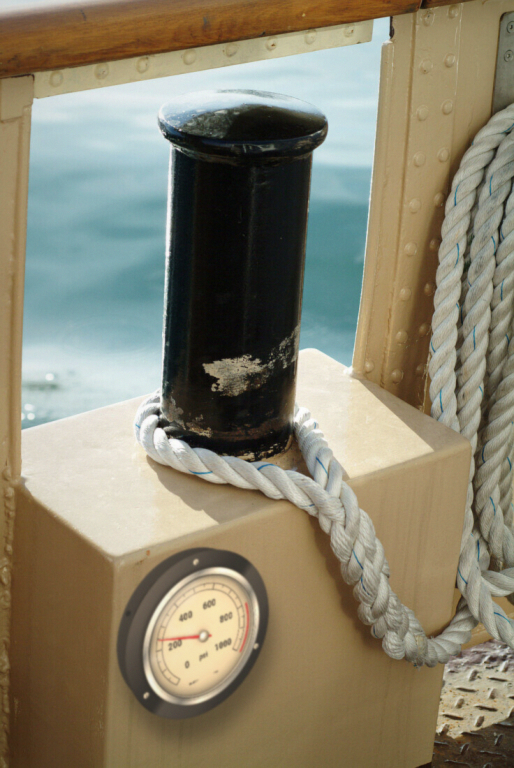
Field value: {"value": 250, "unit": "psi"}
